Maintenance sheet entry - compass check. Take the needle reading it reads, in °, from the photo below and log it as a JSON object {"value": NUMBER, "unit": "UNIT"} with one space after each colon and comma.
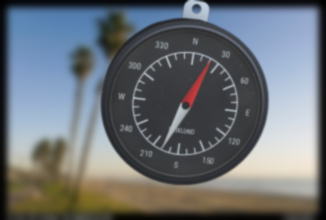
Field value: {"value": 20, "unit": "°"}
